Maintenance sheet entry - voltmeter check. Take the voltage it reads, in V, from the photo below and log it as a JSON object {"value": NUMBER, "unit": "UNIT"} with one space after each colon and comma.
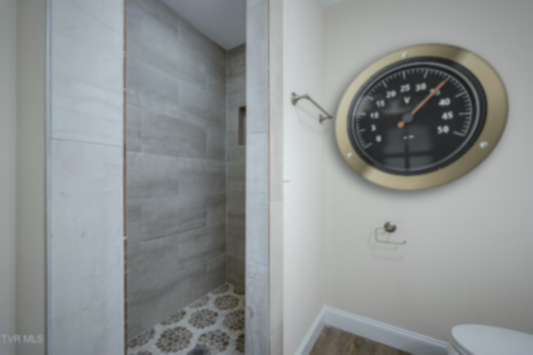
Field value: {"value": 35, "unit": "V"}
